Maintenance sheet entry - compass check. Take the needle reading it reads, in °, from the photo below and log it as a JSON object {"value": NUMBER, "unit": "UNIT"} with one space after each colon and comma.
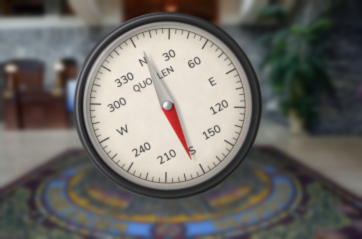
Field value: {"value": 185, "unit": "°"}
